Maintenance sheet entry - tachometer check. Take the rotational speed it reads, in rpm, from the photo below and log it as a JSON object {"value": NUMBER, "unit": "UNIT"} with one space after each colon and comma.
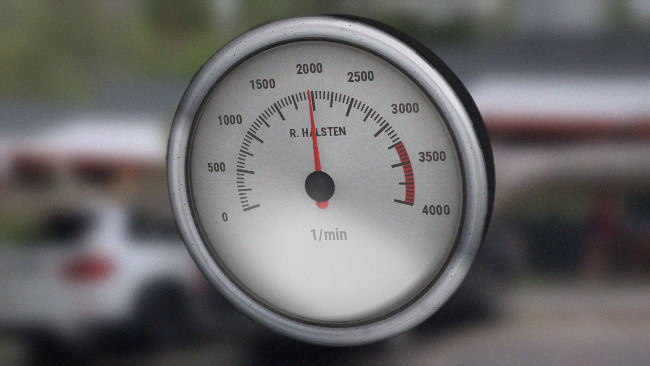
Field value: {"value": 2000, "unit": "rpm"}
